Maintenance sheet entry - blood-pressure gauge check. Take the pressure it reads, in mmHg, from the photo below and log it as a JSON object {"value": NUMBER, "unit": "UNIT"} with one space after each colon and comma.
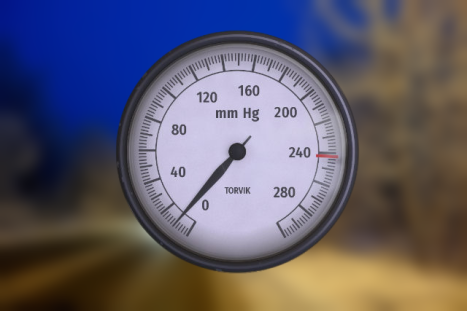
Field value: {"value": 10, "unit": "mmHg"}
